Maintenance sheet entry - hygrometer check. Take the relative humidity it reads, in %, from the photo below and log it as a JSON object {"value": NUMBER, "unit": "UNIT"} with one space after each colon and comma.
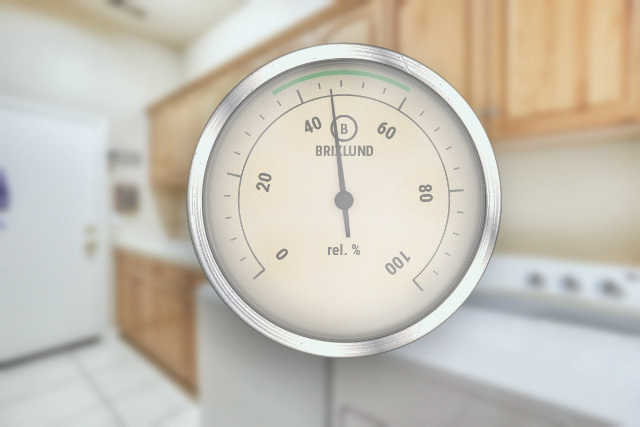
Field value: {"value": 46, "unit": "%"}
